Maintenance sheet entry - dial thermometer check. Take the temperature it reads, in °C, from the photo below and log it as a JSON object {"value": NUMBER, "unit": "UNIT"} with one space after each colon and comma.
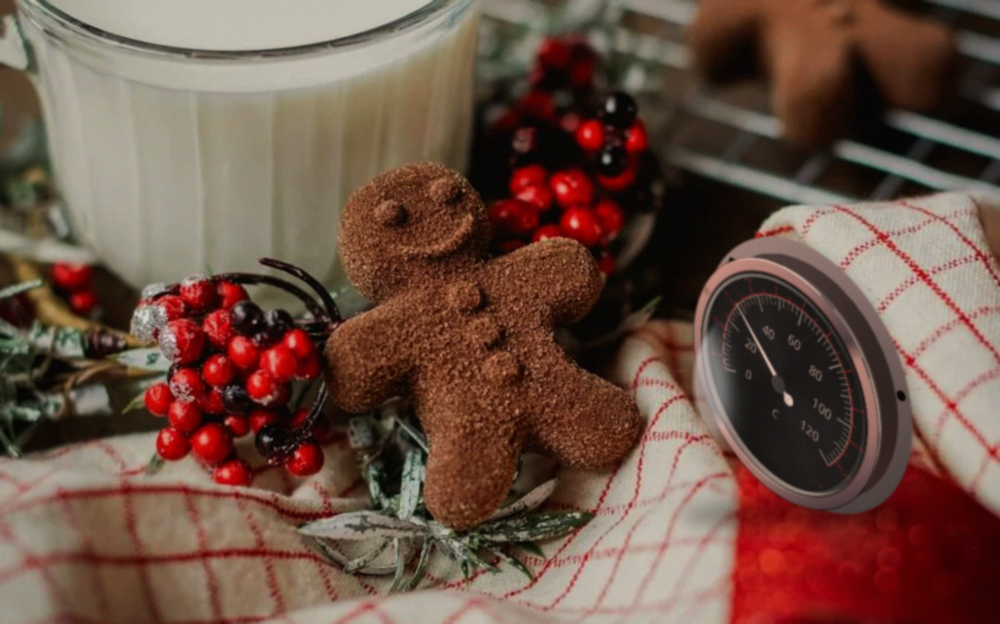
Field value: {"value": 30, "unit": "°C"}
